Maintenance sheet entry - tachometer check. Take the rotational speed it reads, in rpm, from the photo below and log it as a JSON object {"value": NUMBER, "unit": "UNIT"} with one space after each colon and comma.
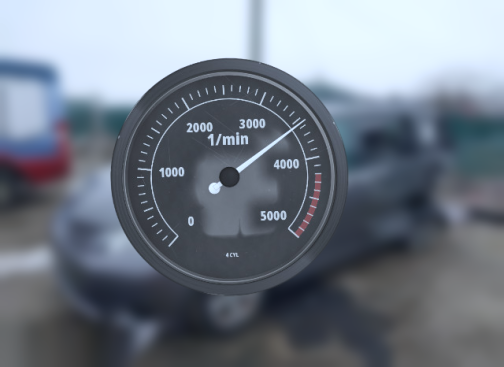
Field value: {"value": 3550, "unit": "rpm"}
